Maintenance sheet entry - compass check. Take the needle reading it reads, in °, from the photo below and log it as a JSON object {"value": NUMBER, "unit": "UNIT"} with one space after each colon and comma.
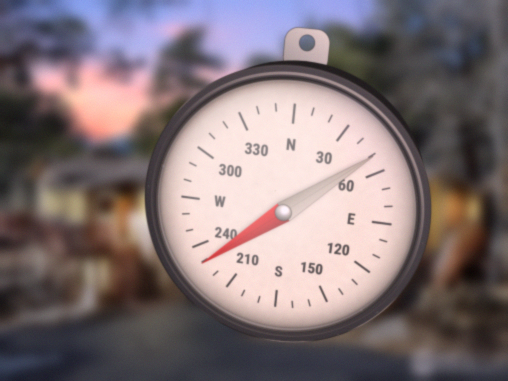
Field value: {"value": 230, "unit": "°"}
